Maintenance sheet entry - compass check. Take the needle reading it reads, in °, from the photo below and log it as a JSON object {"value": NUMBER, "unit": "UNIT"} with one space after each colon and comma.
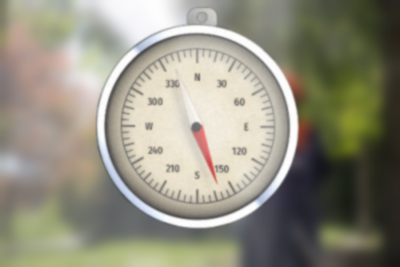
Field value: {"value": 160, "unit": "°"}
